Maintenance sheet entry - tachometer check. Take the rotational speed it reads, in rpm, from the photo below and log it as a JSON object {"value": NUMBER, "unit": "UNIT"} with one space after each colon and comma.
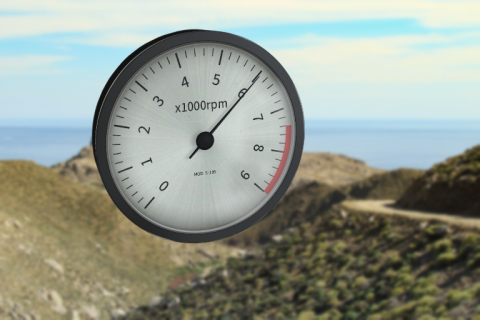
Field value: {"value": 6000, "unit": "rpm"}
